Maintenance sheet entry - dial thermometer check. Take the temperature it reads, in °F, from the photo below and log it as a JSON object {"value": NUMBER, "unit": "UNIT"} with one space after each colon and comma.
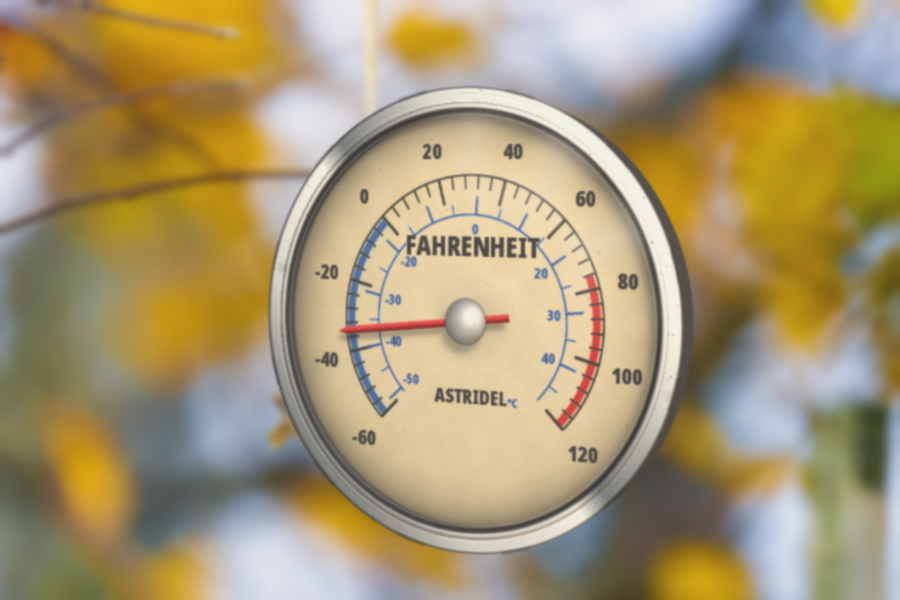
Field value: {"value": -34, "unit": "°F"}
